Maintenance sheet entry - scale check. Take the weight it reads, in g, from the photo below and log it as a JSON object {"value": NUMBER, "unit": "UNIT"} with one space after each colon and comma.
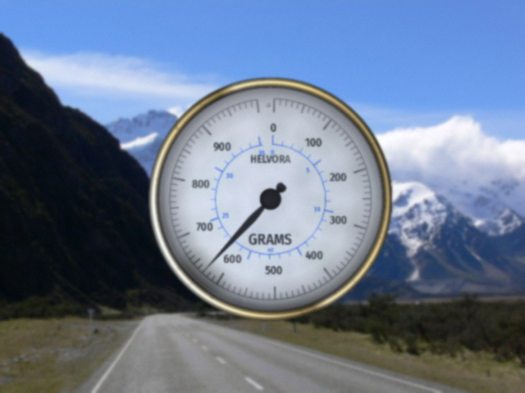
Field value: {"value": 630, "unit": "g"}
